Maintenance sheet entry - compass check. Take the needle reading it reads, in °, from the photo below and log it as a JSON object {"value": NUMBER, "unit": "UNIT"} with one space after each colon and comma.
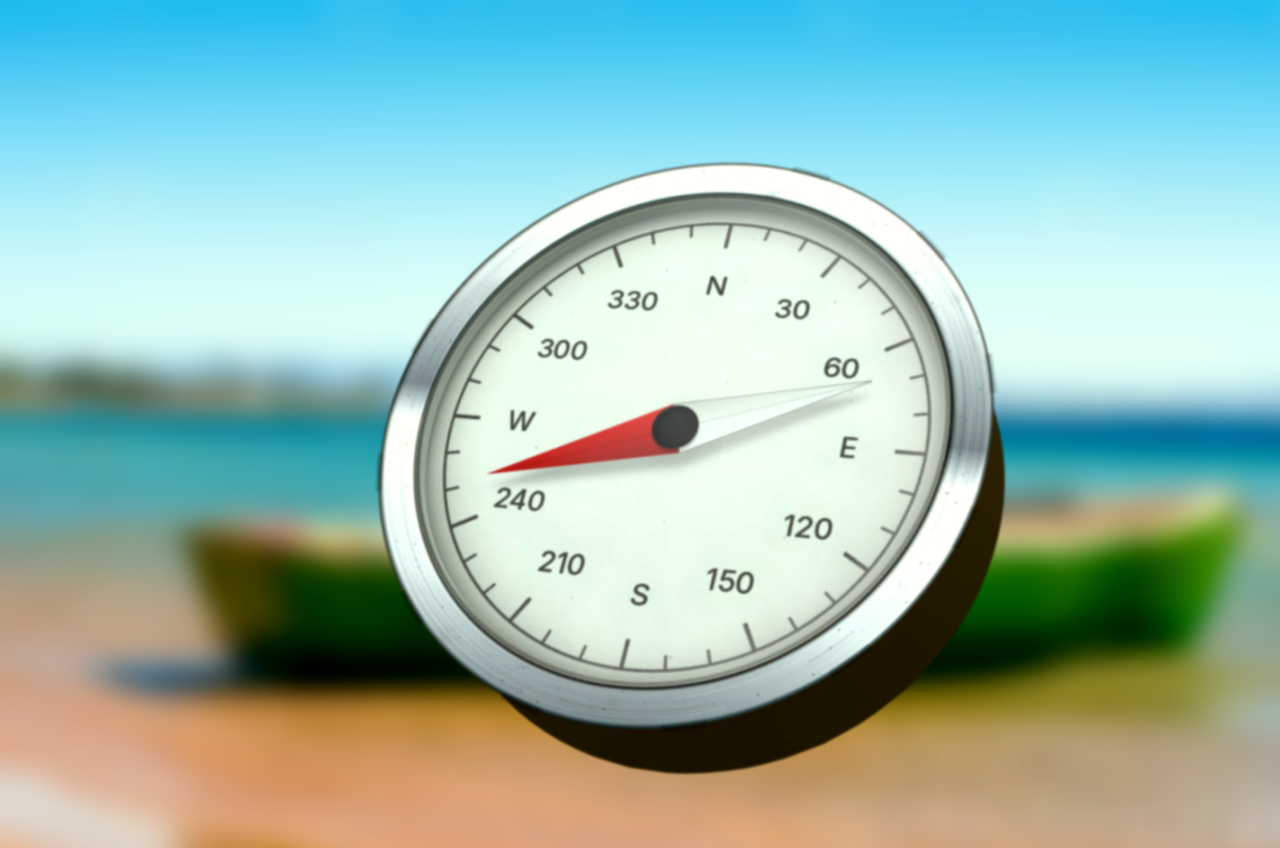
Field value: {"value": 250, "unit": "°"}
